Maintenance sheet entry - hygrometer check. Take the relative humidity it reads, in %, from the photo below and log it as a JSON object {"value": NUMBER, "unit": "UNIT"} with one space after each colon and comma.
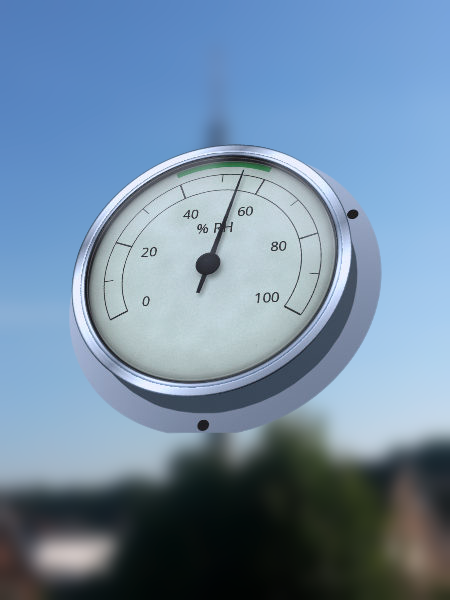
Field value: {"value": 55, "unit": "%"}
